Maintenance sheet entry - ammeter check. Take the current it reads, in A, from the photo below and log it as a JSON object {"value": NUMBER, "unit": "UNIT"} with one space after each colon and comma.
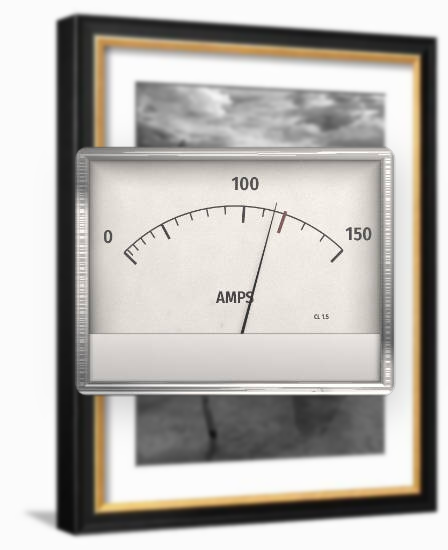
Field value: {"value": 115, "unit": "A"}
